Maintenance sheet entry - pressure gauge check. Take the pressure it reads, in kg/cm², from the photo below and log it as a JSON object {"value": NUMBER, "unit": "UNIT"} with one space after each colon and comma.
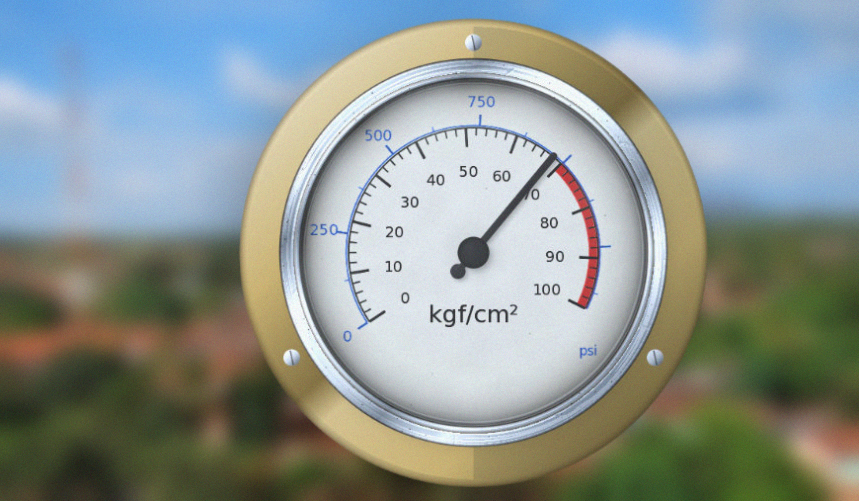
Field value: {"value": 68, "unit": "kg/cm²"}
